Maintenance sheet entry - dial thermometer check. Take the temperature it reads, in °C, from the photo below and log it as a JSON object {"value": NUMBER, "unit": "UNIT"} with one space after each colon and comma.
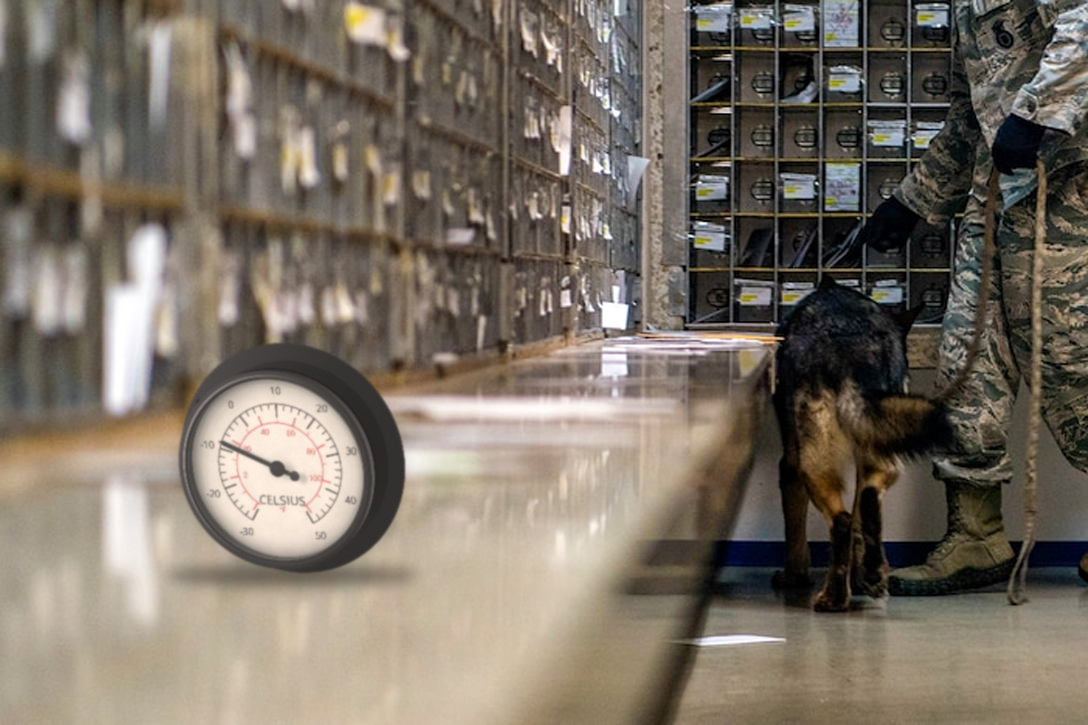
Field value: {"value": -8, "unit": "°C"}
